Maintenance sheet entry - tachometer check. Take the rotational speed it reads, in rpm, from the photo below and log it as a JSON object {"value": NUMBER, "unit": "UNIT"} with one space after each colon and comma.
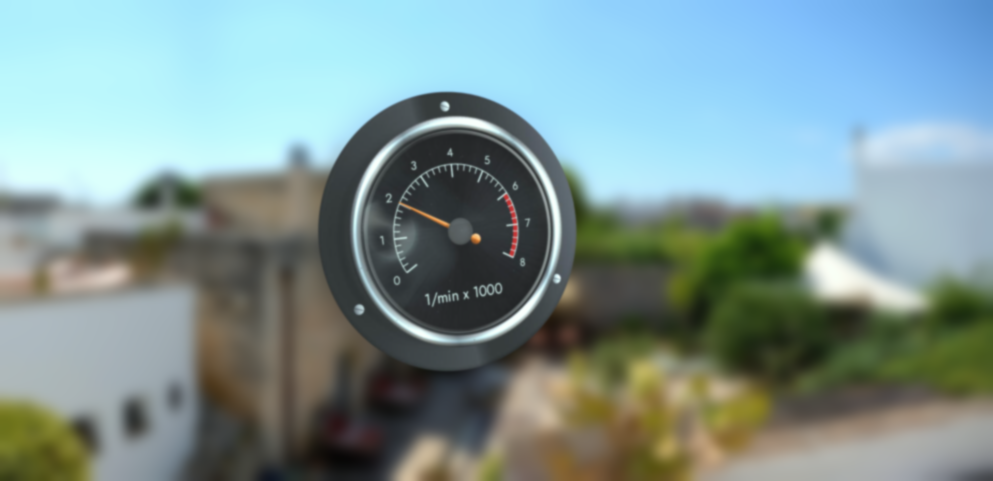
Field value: {"value": 2000, "unit": "rpm"}
